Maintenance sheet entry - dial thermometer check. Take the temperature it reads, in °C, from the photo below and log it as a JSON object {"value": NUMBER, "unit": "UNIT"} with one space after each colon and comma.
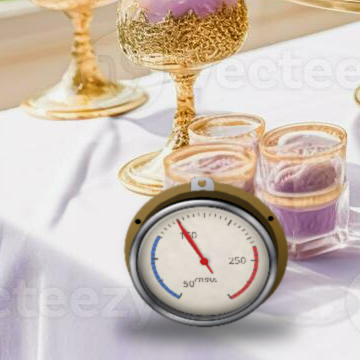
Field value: {"value": 150, "unit": "°C"}
